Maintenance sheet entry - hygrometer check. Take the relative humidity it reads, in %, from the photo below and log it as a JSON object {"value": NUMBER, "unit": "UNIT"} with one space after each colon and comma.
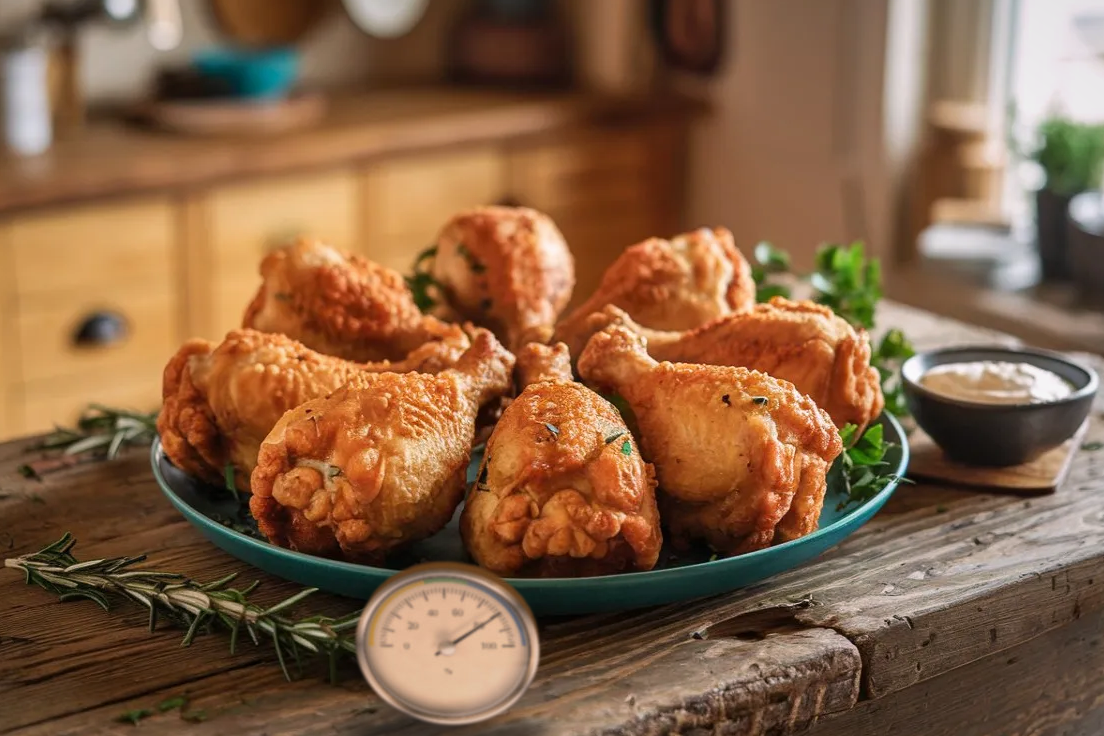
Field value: {"value": 80, "unit": "%"}
